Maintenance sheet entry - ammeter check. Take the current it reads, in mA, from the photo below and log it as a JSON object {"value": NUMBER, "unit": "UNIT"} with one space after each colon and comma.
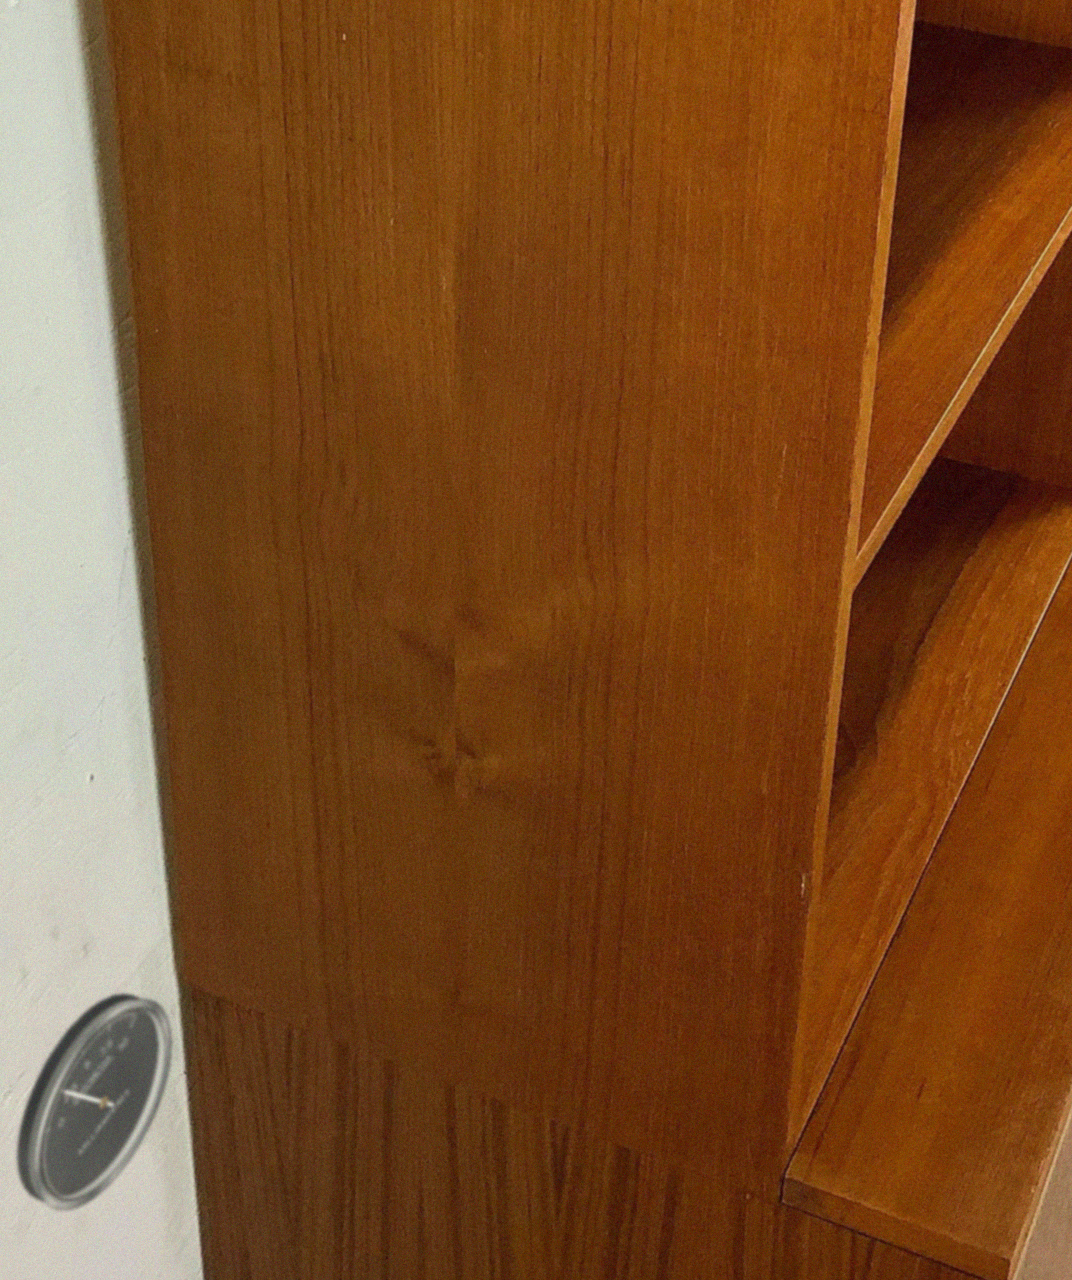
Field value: {"value": 2.5, "unit": "mA"}
